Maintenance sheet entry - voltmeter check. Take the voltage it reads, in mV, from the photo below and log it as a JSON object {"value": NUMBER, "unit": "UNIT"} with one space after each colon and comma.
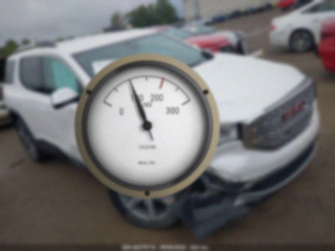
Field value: {"value": 100, "unit": "mV"}
